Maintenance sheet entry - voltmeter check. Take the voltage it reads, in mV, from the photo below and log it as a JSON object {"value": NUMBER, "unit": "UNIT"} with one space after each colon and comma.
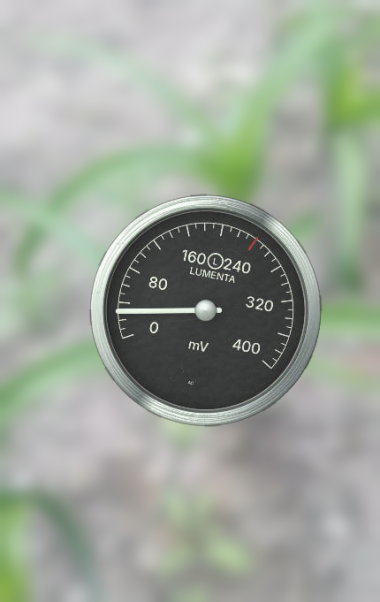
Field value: {"value": 30, "unit": "mV"}
